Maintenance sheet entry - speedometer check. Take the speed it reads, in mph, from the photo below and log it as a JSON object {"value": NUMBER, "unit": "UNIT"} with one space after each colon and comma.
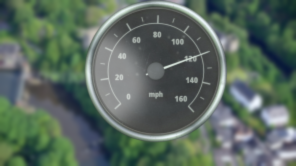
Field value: {"value": 120, "unit": "mph"}
